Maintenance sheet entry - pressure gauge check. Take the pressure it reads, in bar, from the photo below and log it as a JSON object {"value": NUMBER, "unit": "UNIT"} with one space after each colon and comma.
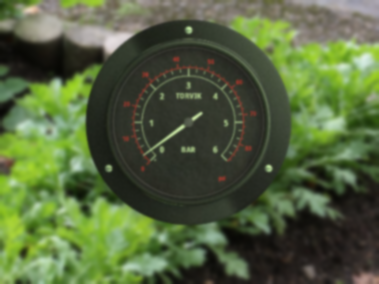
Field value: {"value": 0.2, "unit": "bar"}
